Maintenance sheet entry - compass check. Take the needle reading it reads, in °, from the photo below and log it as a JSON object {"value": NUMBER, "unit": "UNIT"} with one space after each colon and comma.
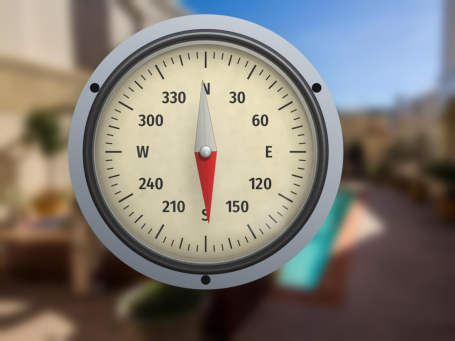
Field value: {"value": 177.5, "unit": "°"}
